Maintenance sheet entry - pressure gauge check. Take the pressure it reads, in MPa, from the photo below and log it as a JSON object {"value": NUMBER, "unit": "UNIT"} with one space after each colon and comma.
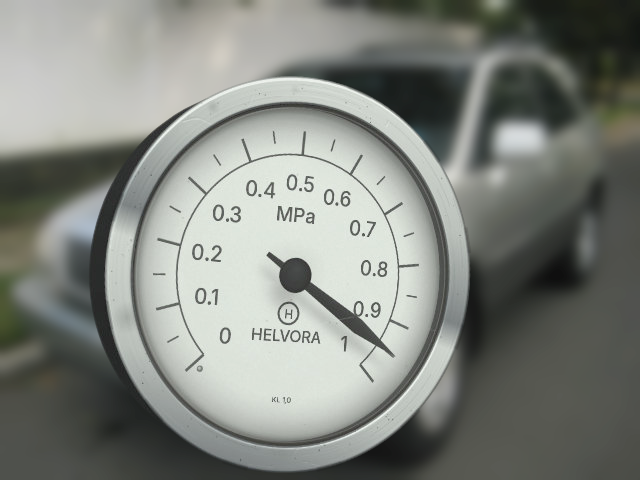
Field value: {"value": 0.95, "unit": "MPa"}
